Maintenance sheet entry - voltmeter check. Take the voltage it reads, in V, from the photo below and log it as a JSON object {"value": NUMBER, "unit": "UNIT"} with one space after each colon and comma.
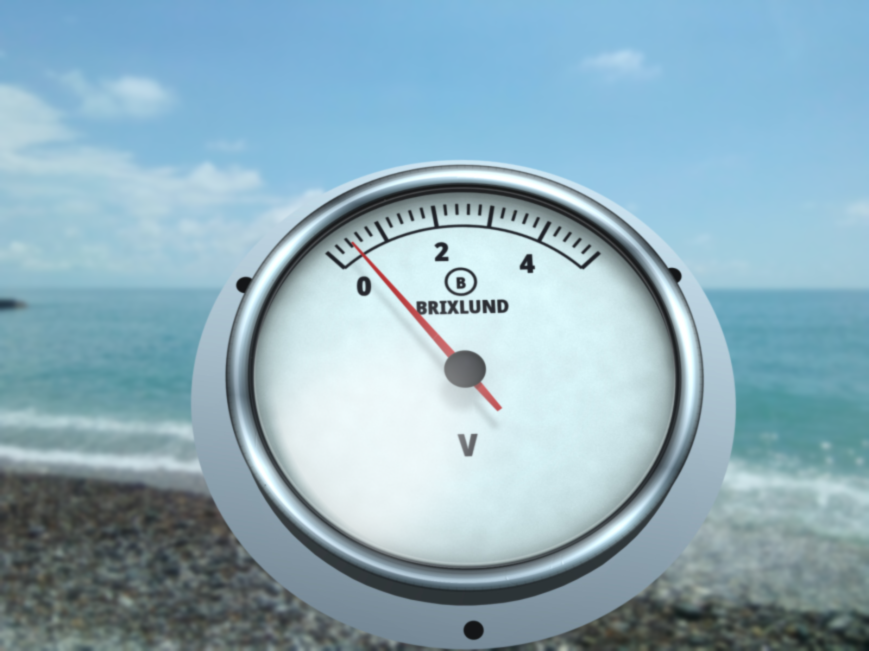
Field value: {"value": 0.4, "unit": "V"}
